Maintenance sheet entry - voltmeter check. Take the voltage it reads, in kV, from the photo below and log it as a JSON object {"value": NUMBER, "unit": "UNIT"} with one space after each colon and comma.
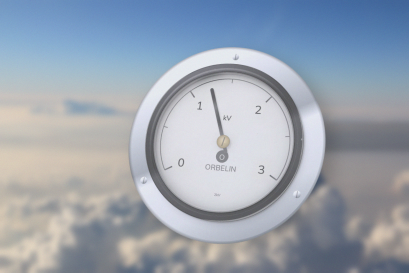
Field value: {"value": 1.25, "unit": "kV"}
